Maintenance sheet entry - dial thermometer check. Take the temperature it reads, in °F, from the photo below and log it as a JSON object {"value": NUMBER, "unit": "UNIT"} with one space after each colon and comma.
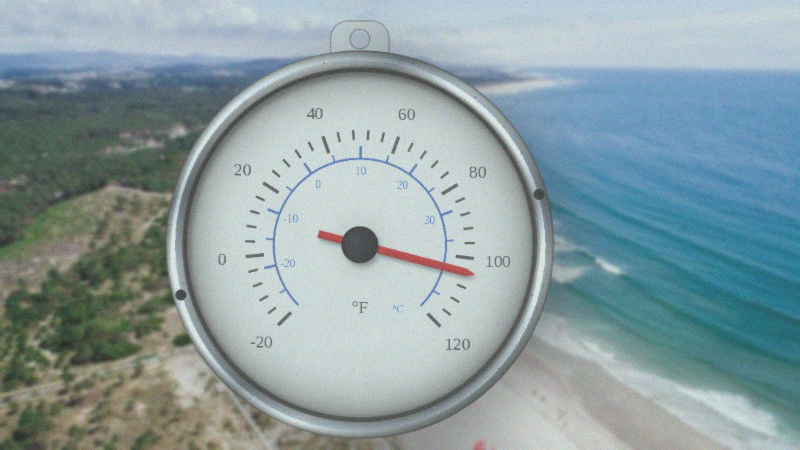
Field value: {"value": 104, "unit": "°F"}
